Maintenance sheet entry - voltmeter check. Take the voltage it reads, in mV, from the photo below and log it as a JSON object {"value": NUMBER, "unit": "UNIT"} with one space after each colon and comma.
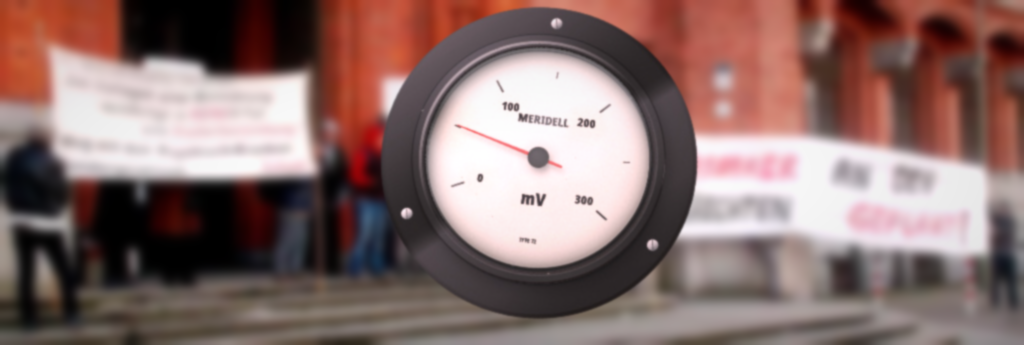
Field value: {"value": 50, "unit": "mV"}
